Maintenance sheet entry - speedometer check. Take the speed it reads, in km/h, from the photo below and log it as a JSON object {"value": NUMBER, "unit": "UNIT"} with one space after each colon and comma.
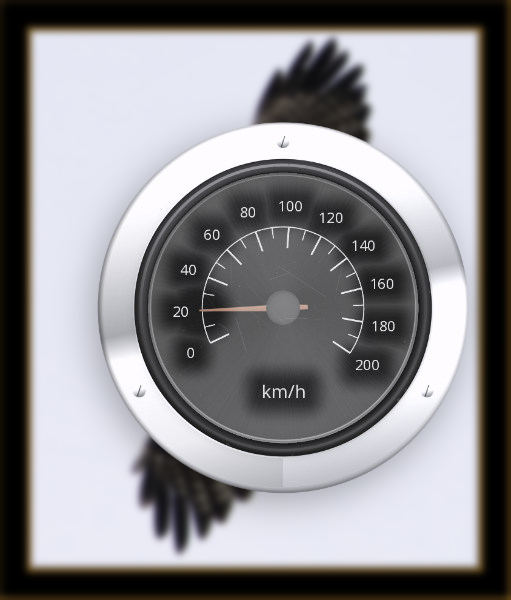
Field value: {"value": 20, "unit": "km/h"}
